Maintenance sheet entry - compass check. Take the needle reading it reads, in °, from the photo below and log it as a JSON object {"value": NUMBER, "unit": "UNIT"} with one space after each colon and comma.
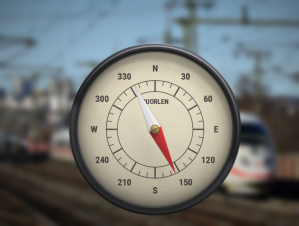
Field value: {"value": 155, "unit": "°"}
